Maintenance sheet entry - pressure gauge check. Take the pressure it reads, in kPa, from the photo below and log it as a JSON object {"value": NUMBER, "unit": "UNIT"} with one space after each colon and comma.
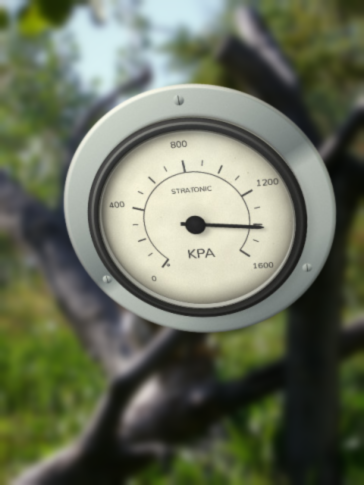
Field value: {"value": 1400, "unit": "kPa"}
